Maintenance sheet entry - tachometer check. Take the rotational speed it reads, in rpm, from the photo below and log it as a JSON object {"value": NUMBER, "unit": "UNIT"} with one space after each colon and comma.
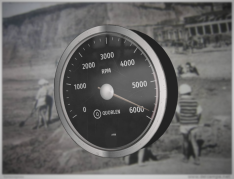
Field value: {"value": 5800, "unit": "rpm"}
